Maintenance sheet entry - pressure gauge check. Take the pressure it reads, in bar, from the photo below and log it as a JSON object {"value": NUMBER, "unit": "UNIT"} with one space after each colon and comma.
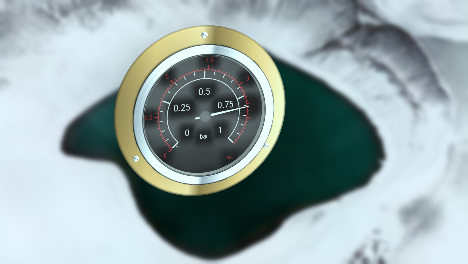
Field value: {"value": 0.8, "unit": "bar"}
